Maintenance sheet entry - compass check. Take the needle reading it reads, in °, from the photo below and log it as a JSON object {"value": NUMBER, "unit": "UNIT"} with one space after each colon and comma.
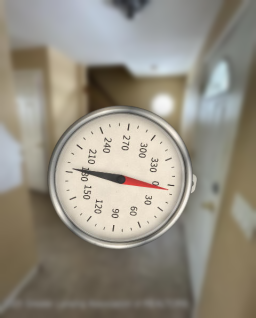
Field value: {"value": 5, "unit": "°"}
